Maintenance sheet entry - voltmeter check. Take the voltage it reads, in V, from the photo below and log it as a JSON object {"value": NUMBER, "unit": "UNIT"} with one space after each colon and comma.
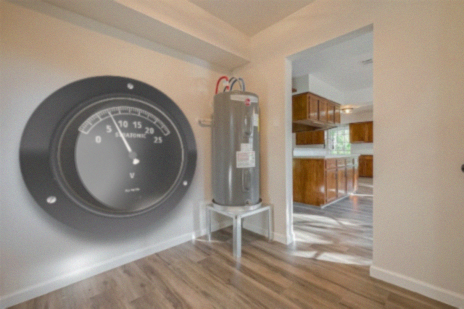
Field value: {"value": 7.5, "unit": "V"}
